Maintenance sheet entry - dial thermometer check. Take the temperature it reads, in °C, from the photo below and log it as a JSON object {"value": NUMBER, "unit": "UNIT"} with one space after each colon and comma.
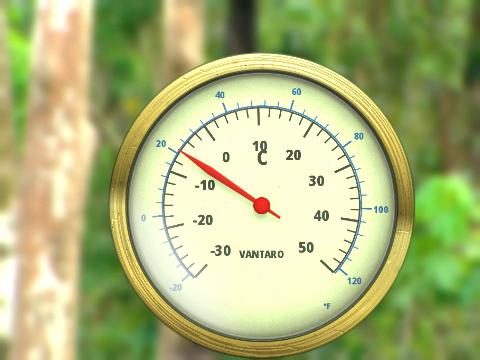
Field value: {"value": -6, "unit": "°C"}
